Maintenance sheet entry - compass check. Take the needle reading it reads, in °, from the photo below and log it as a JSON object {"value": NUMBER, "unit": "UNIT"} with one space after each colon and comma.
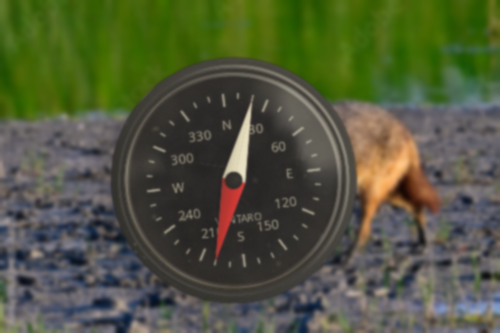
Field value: {"value": 200, "unit": "°"}
